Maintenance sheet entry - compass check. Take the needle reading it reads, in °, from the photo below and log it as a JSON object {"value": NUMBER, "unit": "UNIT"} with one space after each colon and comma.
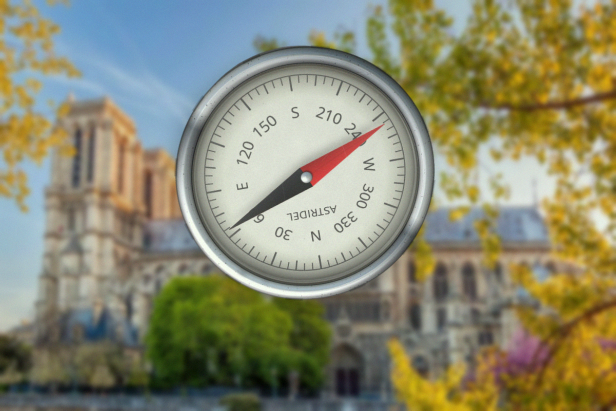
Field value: {"value": 245, "unit": "°"}
